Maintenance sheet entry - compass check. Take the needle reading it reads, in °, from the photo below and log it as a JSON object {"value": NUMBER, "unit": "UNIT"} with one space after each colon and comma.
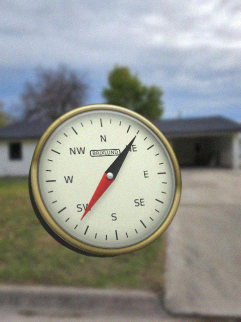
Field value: {"value": 220, "unit": "°"}
